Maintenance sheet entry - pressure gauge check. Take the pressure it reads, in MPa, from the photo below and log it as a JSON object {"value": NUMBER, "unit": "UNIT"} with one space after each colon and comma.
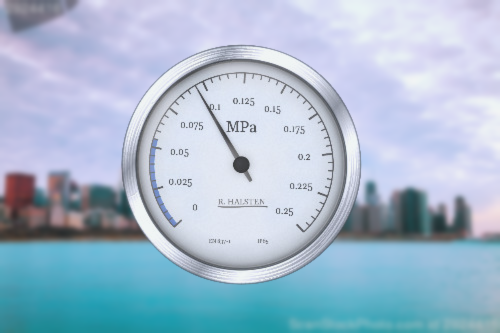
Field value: {"value": 0.095, "unit": "MPa"}
